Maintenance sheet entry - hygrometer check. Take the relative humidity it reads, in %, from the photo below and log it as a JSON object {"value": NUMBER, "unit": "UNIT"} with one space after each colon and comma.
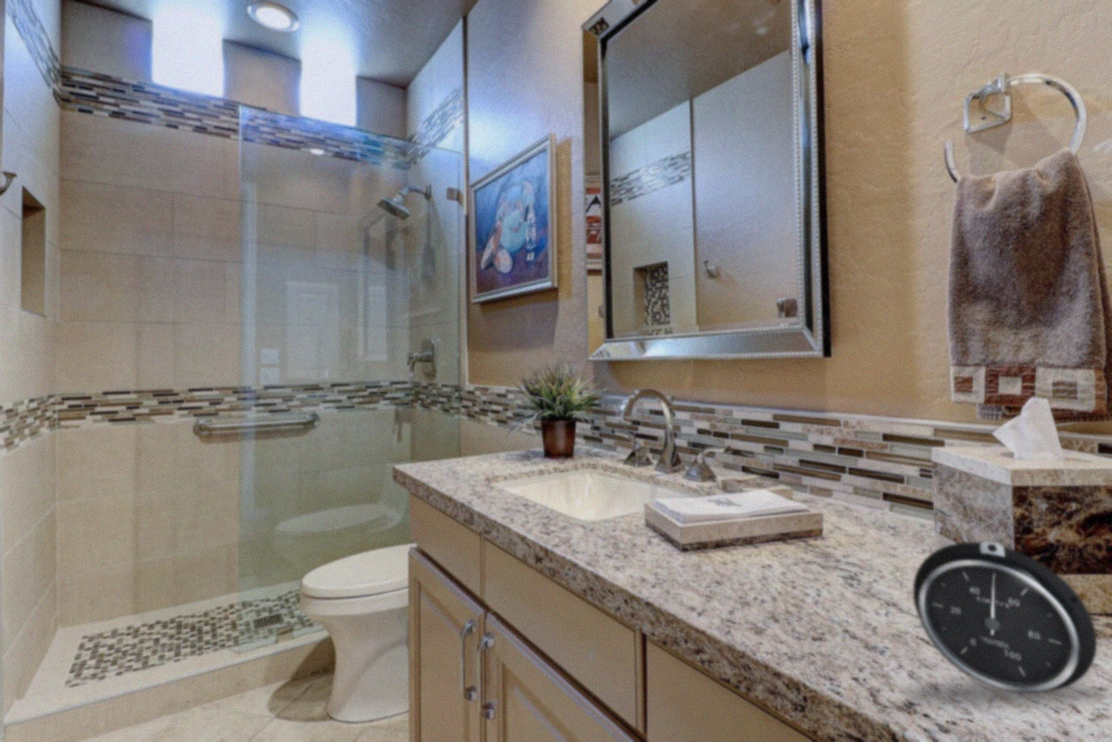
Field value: {"value": 50, "unit": "%"}
